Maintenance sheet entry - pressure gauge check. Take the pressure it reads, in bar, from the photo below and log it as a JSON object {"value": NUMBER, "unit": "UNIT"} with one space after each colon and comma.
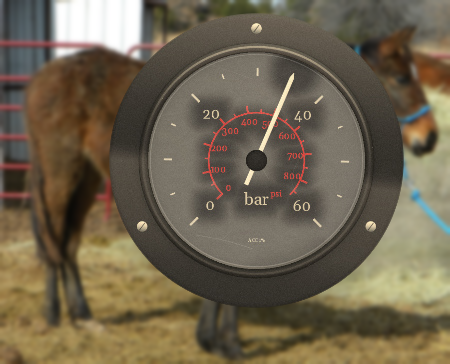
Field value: {"value": 35, "unit": "bar"}
